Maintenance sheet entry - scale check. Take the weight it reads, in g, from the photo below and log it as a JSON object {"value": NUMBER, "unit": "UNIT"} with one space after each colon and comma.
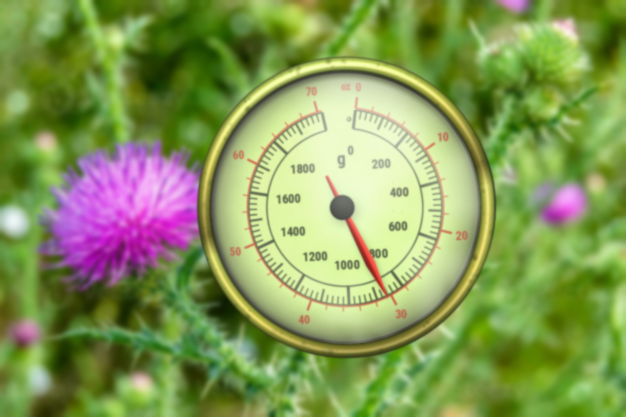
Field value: {"value": 860, "unit": "g"}
